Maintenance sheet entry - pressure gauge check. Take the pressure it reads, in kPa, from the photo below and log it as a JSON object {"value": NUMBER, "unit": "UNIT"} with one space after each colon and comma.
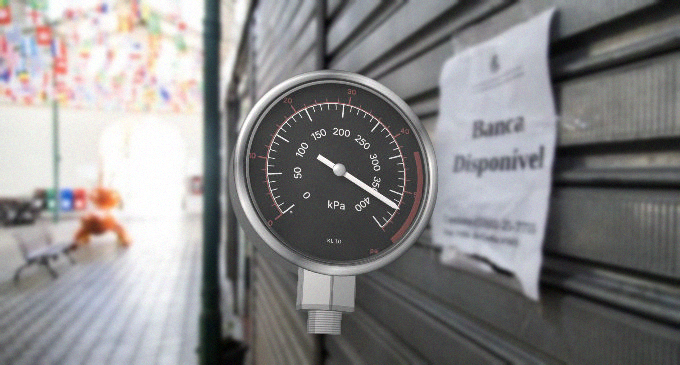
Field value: {"value": 370, "unit": "kPa"}
